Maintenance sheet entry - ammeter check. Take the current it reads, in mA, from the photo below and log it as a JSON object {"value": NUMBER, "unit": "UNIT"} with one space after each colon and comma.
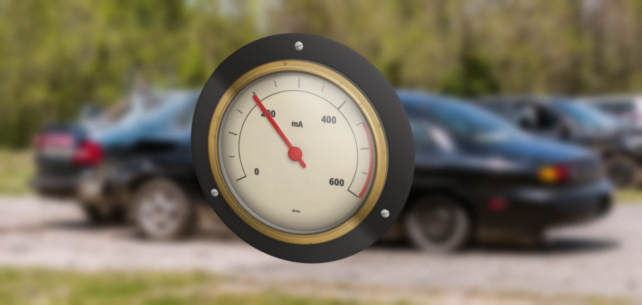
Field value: {"value": 200, "unit": "mA"}
